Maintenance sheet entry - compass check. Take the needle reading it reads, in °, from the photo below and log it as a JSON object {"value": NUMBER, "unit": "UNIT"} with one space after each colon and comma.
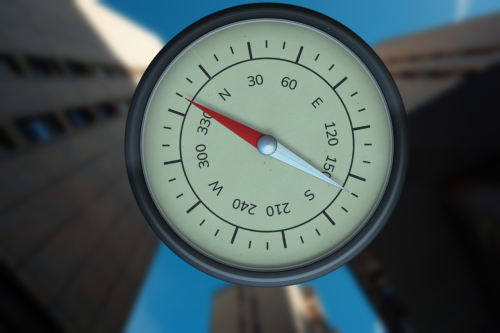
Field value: {"value": 340, "unit": "°"}
